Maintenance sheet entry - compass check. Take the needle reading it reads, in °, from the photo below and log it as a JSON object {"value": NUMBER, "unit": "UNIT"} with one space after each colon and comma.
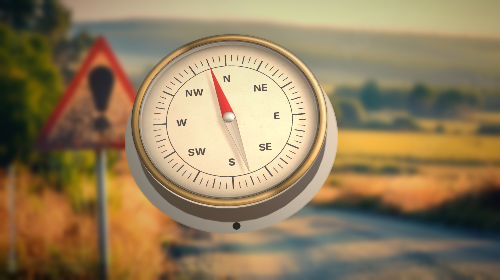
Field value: {"value": 345, "unit": "°"}
